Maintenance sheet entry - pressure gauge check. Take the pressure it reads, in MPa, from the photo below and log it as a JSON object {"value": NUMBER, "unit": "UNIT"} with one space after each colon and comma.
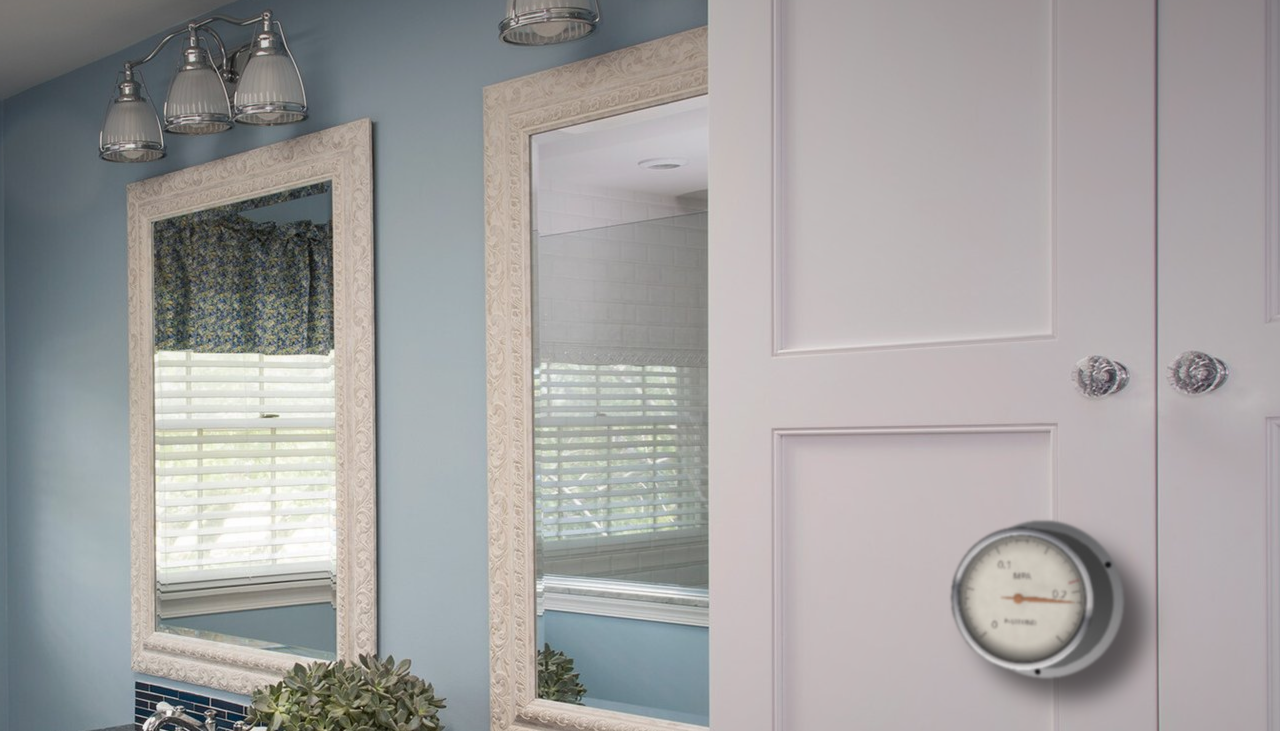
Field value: {"value": 0.21, "unit": "MPa"}
